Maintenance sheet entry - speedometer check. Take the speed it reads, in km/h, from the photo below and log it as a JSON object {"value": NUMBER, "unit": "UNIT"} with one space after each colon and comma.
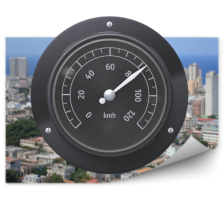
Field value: {"value": 82.5, "unit": "km/h"}
